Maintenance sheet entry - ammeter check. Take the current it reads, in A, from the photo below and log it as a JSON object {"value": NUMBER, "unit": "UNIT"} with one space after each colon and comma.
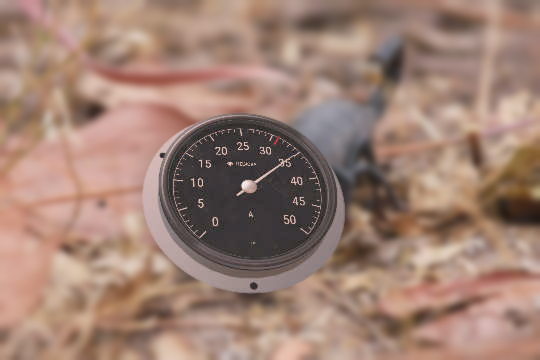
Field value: {"value": 35, "unit": "A"}
